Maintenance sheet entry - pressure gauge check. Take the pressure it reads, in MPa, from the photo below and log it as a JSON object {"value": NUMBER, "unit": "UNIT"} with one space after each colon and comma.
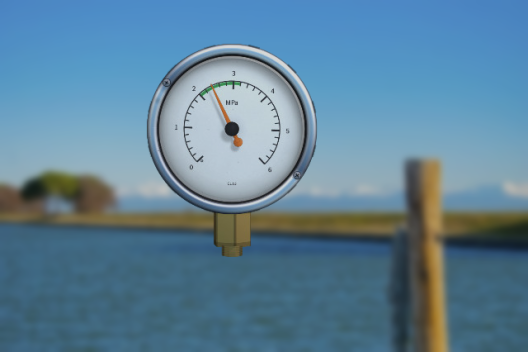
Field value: {"value": 2.4, "unit": "MPa"}
